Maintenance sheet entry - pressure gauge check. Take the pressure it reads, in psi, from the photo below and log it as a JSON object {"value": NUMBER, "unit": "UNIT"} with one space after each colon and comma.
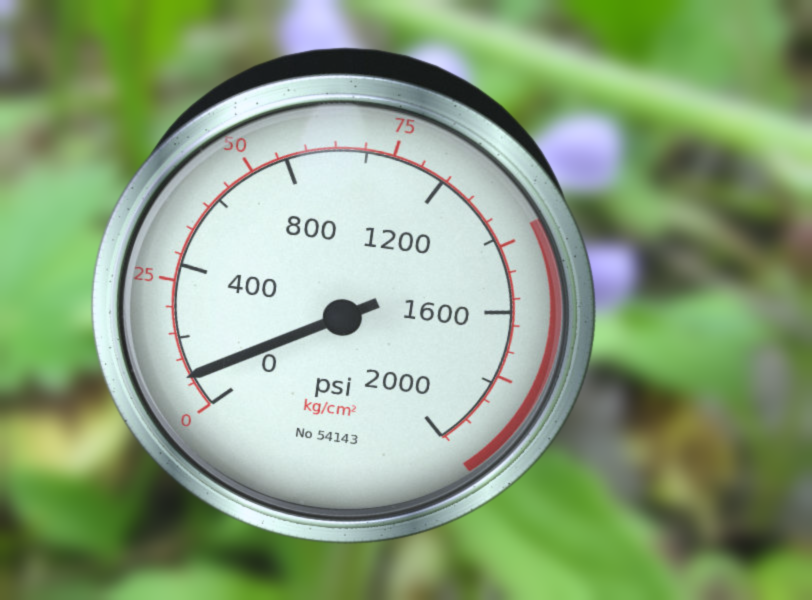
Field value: {"value": 100, "unit": "psi"}
